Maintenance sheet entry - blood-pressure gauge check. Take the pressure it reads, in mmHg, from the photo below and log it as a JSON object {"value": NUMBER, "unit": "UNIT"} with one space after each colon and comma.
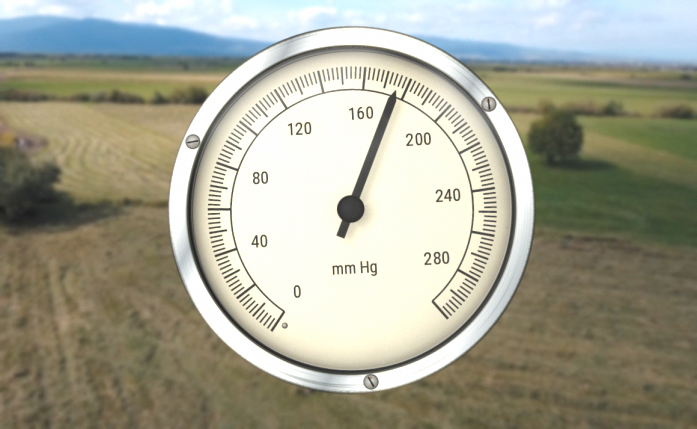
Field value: {"value": 176, "unit": "mmHg"}
